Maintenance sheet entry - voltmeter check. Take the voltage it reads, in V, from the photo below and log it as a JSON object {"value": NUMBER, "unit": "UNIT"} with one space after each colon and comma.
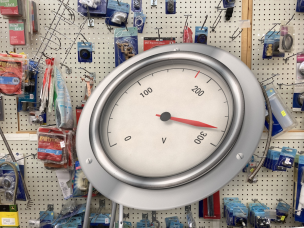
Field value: {"value": 280, "unit": "V"}
